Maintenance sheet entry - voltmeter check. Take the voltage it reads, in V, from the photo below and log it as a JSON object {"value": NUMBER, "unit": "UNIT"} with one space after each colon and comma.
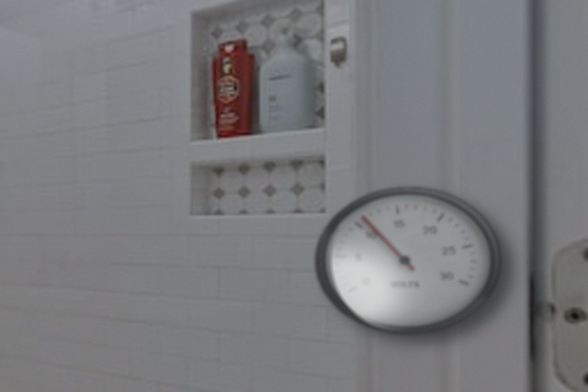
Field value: {"value": 11, "unit": "V"}
